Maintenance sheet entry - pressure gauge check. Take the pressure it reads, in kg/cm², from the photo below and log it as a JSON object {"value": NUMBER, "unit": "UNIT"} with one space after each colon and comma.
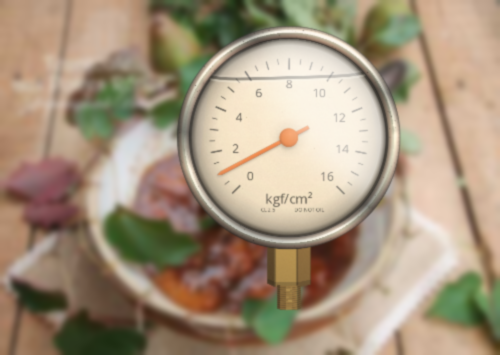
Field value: {"value": 1, "unit": "kg/cm²"}
